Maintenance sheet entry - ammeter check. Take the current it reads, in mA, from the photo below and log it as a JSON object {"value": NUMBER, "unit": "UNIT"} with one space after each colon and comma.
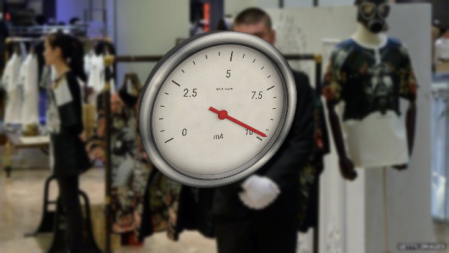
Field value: {"value": 9.75, "unit": "mA"}
